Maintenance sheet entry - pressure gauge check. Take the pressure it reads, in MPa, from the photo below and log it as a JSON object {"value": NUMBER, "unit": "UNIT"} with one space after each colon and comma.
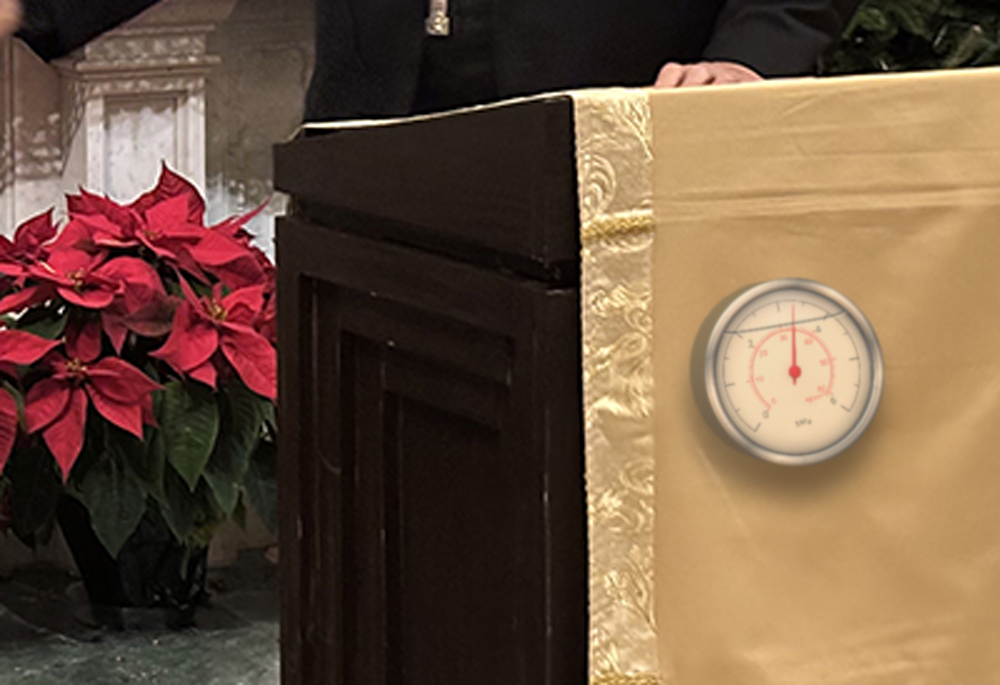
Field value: {"value": 3.25, "unit": "MPa"}
